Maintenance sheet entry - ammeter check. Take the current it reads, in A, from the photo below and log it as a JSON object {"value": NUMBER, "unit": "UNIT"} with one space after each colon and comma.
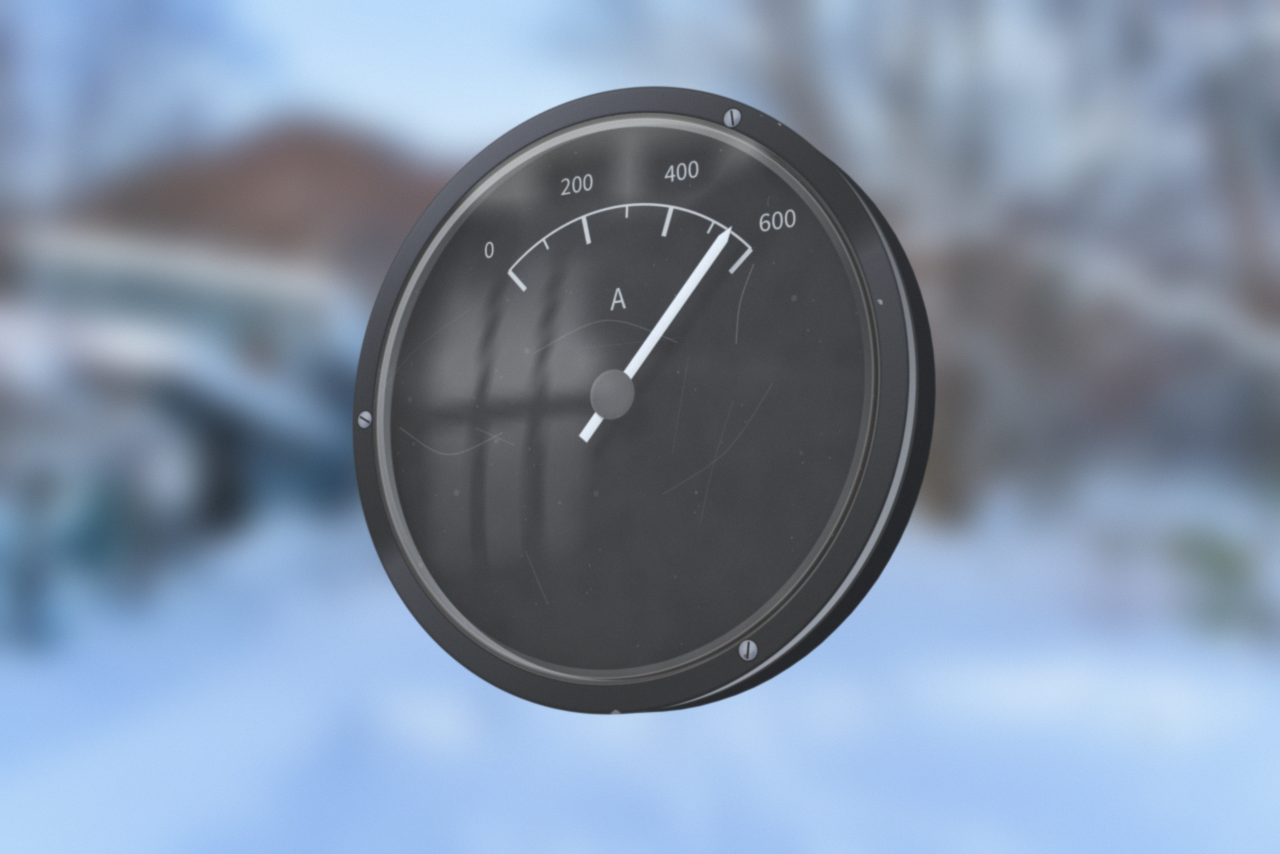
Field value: {"value": 550, "unit": "A"}
